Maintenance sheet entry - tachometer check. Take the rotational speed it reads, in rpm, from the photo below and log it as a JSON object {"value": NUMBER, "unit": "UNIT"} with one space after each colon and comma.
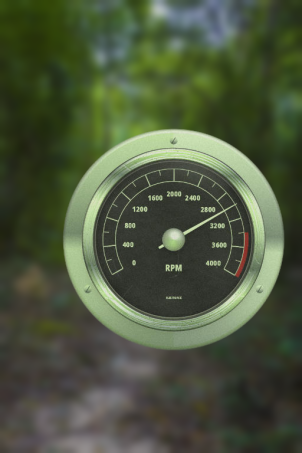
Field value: {"value": 3000, "unit": "rpm"}
